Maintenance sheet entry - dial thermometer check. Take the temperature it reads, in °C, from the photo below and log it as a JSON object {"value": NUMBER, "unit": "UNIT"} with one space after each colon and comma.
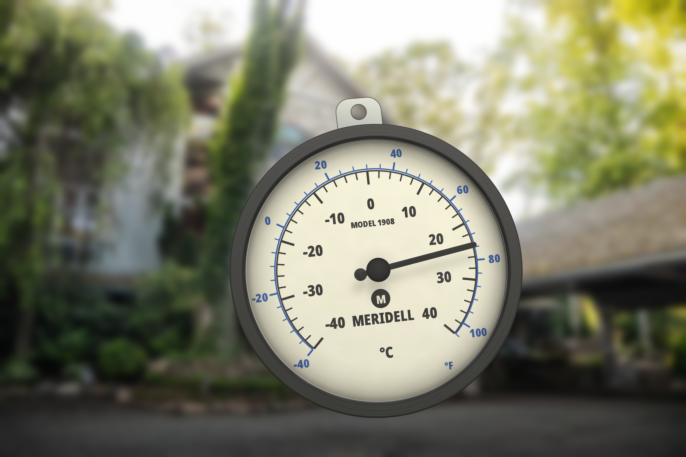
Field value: {"value": 24, "unit": "°C"}
